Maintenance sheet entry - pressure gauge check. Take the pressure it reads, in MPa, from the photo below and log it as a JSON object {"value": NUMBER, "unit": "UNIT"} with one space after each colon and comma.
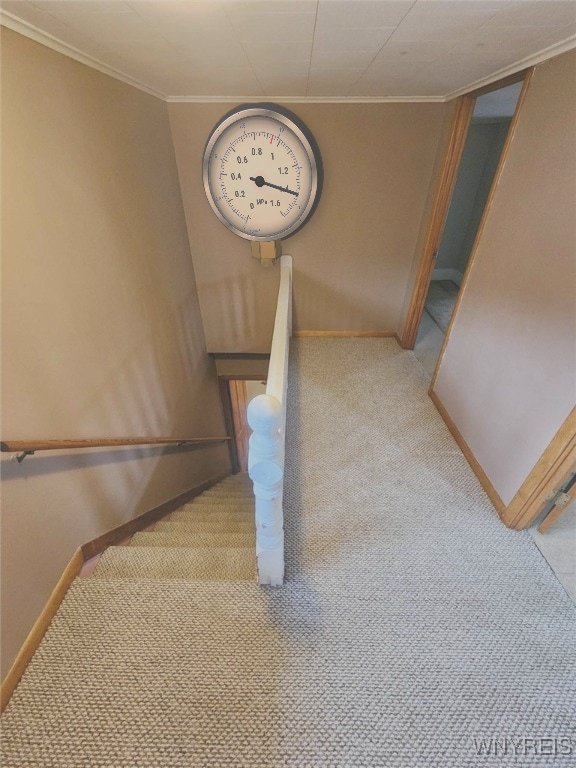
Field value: {"value": 1.4, "unit": "MPa"}
